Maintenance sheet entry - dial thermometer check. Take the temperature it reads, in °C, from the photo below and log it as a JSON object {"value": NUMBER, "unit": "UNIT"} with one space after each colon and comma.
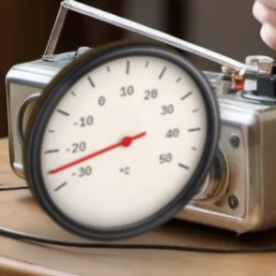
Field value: {"value": -25, "unit": "°C"}
